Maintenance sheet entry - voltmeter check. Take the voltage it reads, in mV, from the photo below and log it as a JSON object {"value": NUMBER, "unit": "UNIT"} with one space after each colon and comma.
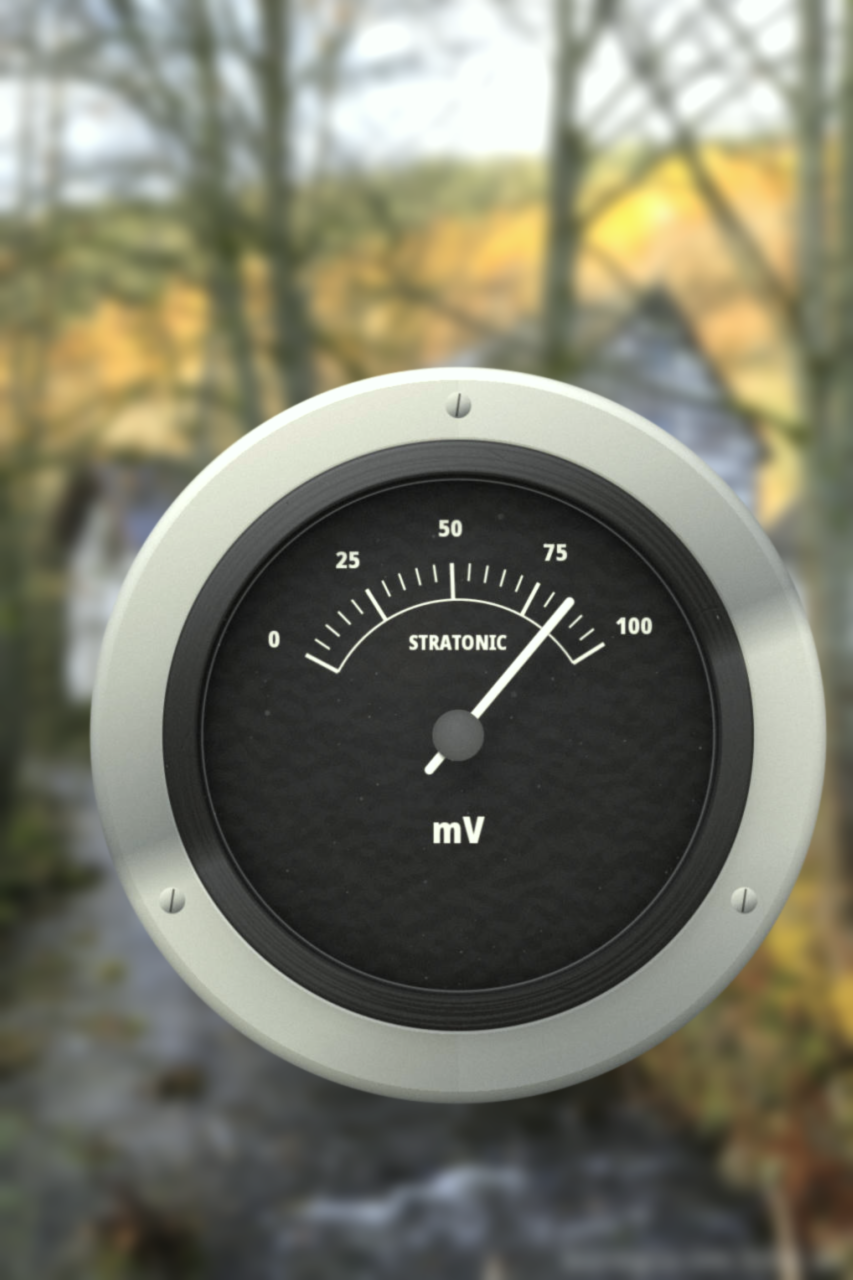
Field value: {"value": 85, "unit": "mV"}
